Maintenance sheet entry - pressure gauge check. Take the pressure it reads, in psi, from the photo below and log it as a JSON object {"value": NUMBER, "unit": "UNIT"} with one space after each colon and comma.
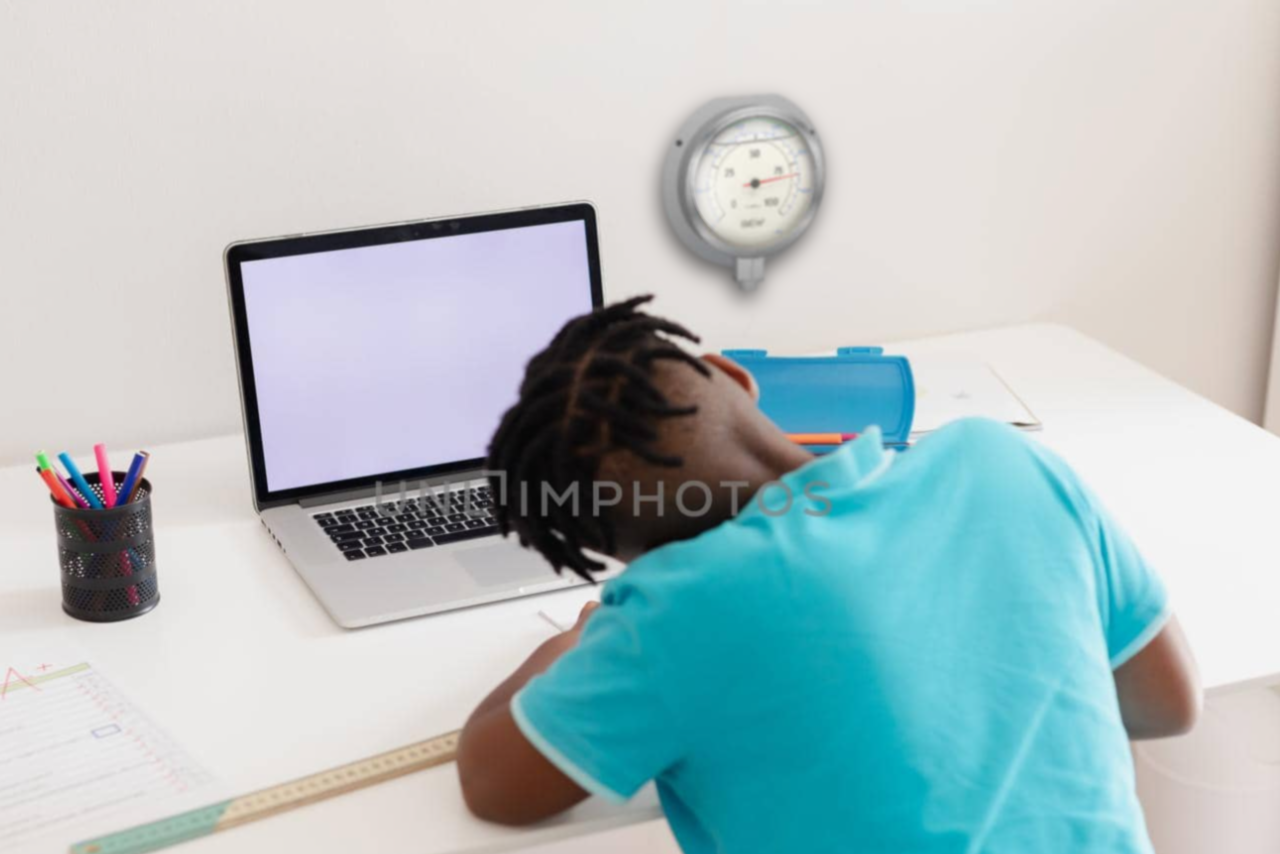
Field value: {"value": 80, "unit": "psi"}
